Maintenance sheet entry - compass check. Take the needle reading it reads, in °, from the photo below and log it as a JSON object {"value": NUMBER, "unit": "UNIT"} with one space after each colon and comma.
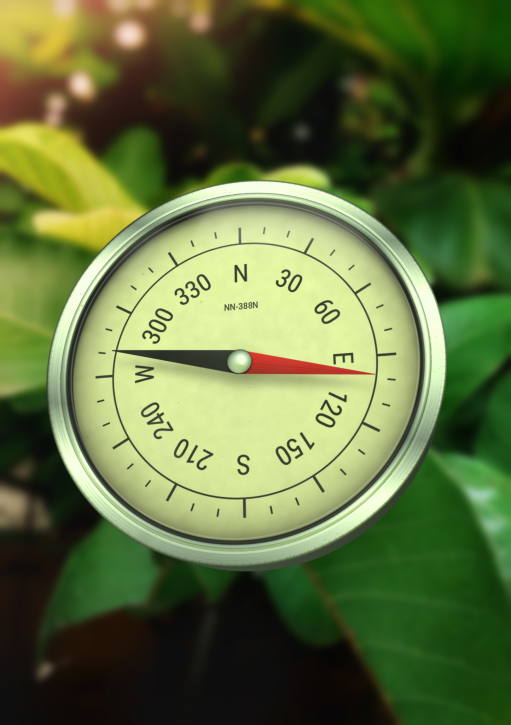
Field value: {"value": 100, "unit": "°"}
